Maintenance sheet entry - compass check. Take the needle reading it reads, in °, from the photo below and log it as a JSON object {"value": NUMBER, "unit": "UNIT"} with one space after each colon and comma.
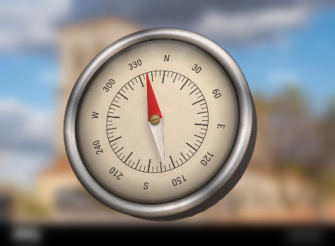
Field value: {"value": 340, "unit": "°"}
